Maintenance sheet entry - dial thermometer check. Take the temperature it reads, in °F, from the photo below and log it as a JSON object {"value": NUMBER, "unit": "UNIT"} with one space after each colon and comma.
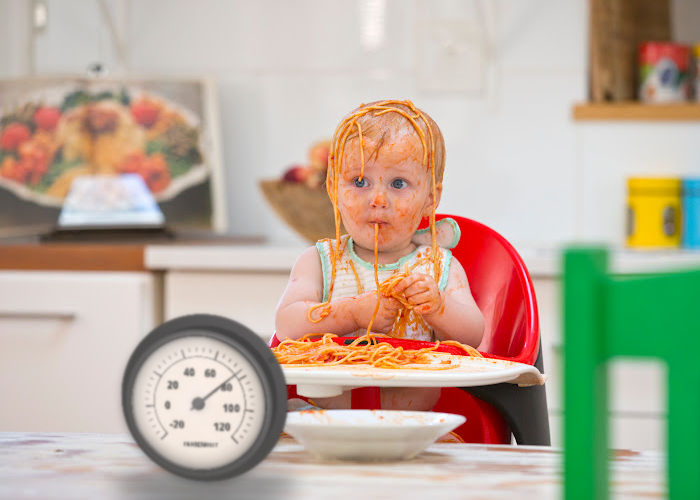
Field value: {"value": 76, "unit": "°F"}
